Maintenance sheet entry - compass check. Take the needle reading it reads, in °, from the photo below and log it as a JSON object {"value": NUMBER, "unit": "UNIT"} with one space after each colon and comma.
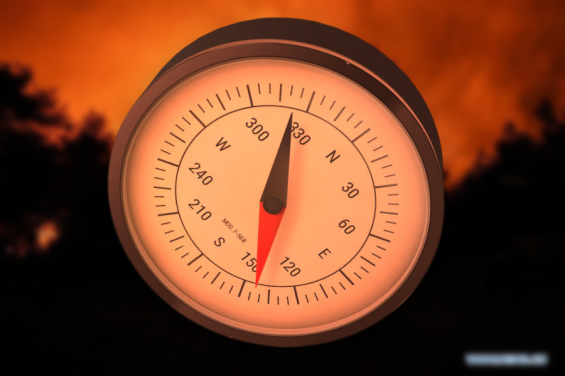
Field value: {"value": 142.5, "unit": "°"}
